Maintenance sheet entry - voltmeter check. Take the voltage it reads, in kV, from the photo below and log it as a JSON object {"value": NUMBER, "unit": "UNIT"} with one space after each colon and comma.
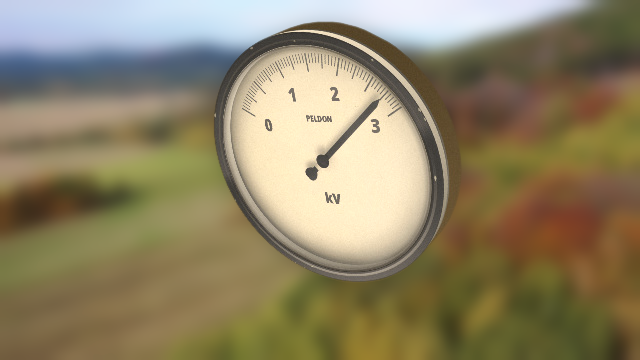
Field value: {"value": 2.75, "unit": "kV"}
